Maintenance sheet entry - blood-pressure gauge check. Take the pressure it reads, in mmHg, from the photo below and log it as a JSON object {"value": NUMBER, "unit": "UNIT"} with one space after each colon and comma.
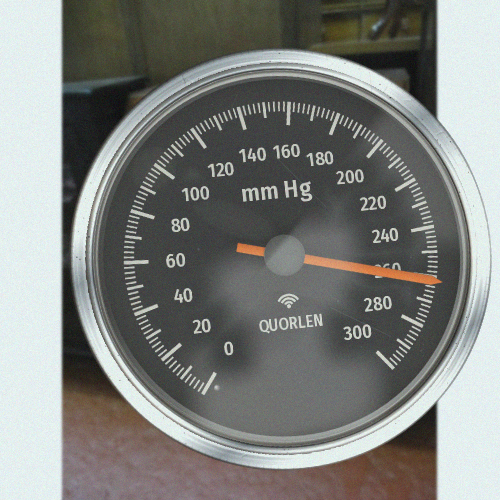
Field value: {"value": 262, "unit": "mmHg"}
